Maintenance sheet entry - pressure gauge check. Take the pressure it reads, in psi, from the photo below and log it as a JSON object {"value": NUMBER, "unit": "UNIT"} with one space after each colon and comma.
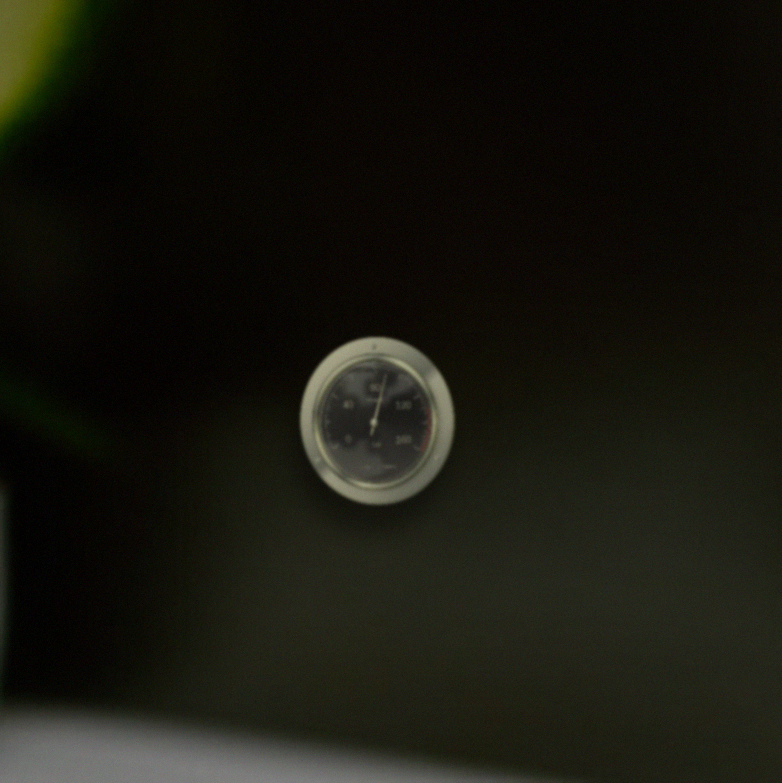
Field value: {"value": 90, "unit": "psi"}
